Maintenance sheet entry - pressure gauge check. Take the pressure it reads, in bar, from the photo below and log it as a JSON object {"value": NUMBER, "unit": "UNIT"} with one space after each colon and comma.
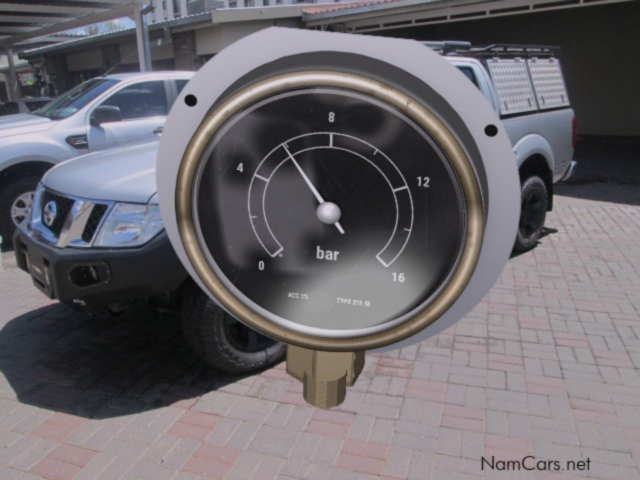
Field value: {"value": 6, "unit": "bar"}
